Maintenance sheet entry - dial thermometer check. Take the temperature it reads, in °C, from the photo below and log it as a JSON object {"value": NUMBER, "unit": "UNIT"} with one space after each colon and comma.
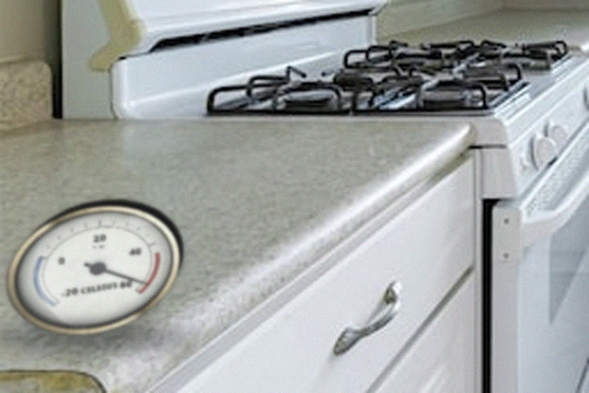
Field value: {"value": 56, "unit": "°C"}
